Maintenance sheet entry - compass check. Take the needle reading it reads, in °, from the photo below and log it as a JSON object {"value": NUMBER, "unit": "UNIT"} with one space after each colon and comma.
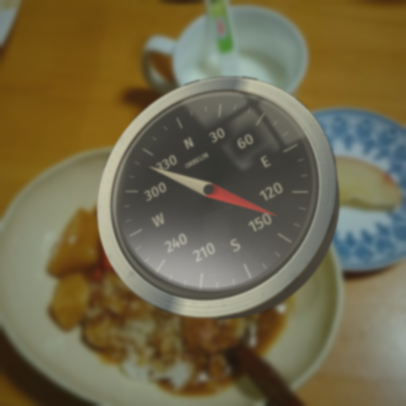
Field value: {"value": 140, "unit": "°"}
